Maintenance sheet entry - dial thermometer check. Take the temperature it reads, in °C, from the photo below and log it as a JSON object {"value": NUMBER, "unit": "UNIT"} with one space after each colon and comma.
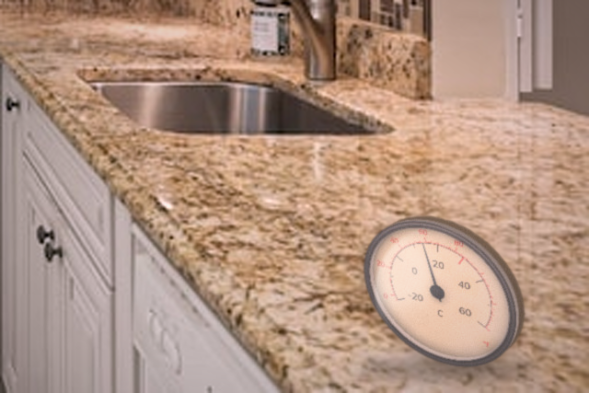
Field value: {"value": 15, "unit": "°C"}
